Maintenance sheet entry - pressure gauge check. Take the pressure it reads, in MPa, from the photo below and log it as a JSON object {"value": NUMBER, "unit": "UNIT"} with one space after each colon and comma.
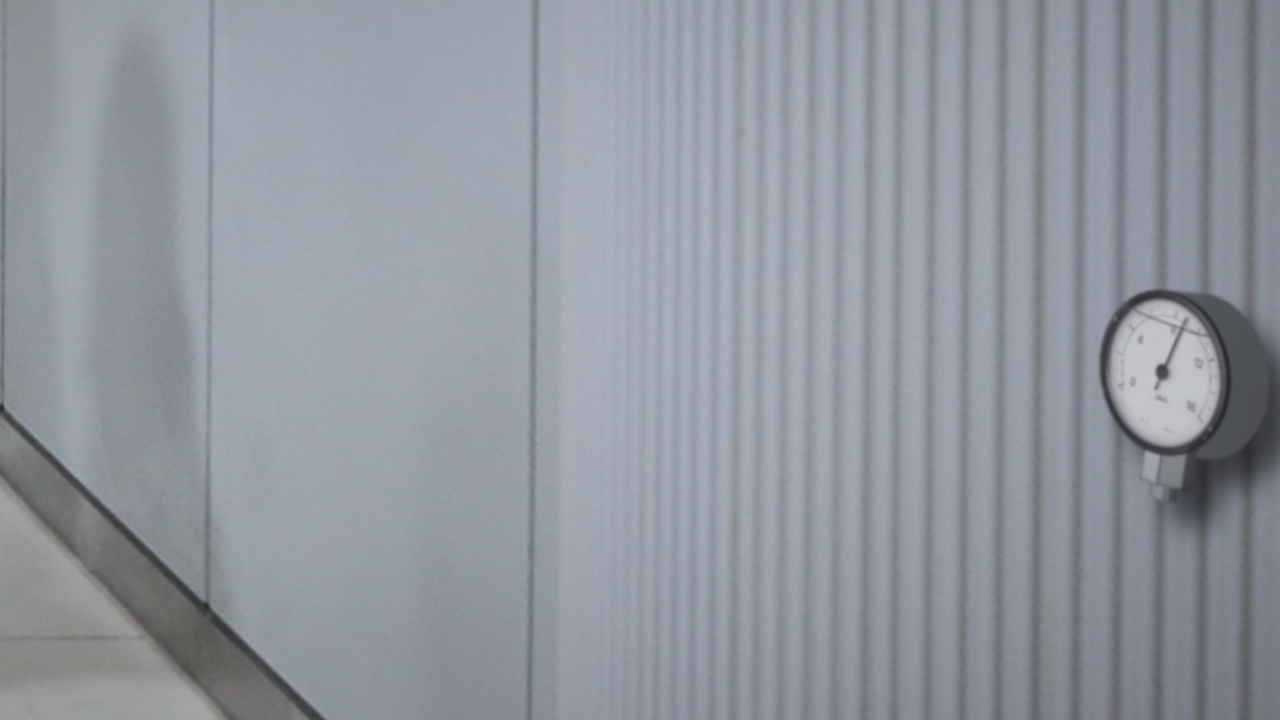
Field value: {"value": 9, "unit": "MPa"}
